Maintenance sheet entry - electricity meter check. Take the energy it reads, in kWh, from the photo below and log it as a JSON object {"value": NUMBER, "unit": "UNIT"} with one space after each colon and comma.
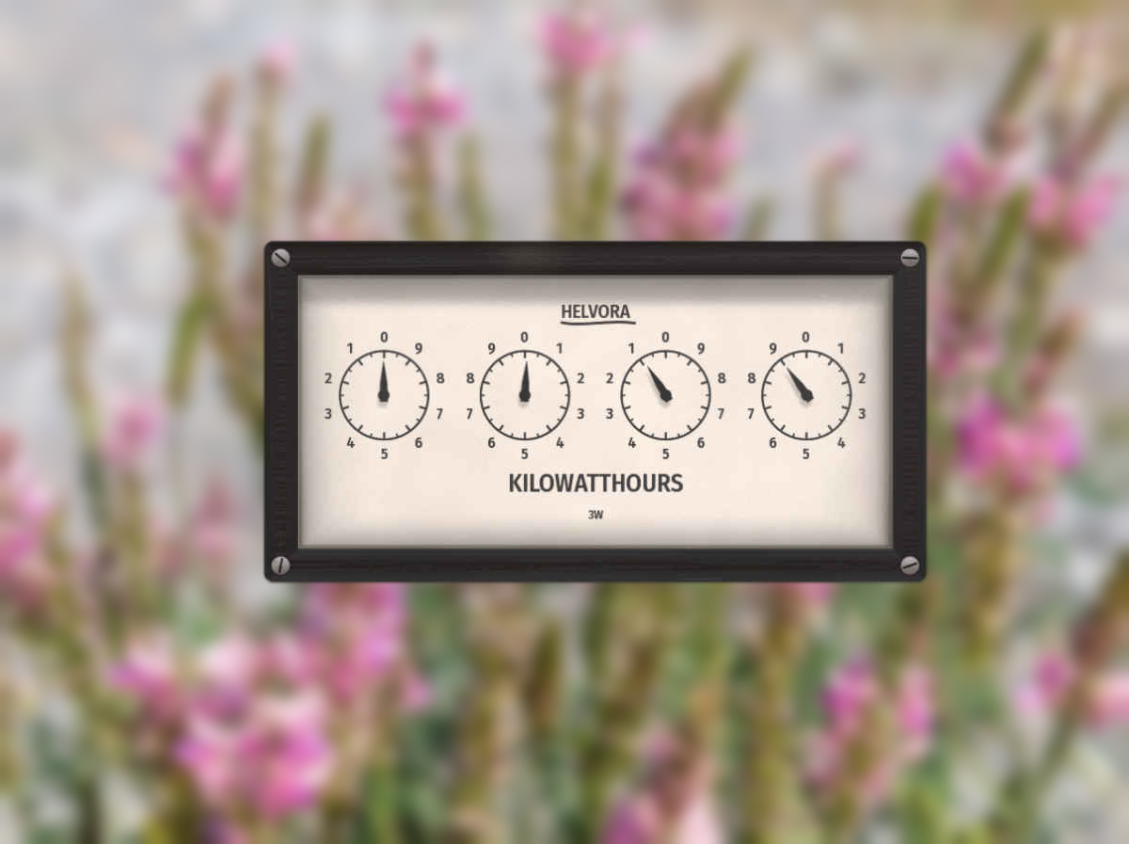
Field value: {"value": 9, "unit": "kWh"}
